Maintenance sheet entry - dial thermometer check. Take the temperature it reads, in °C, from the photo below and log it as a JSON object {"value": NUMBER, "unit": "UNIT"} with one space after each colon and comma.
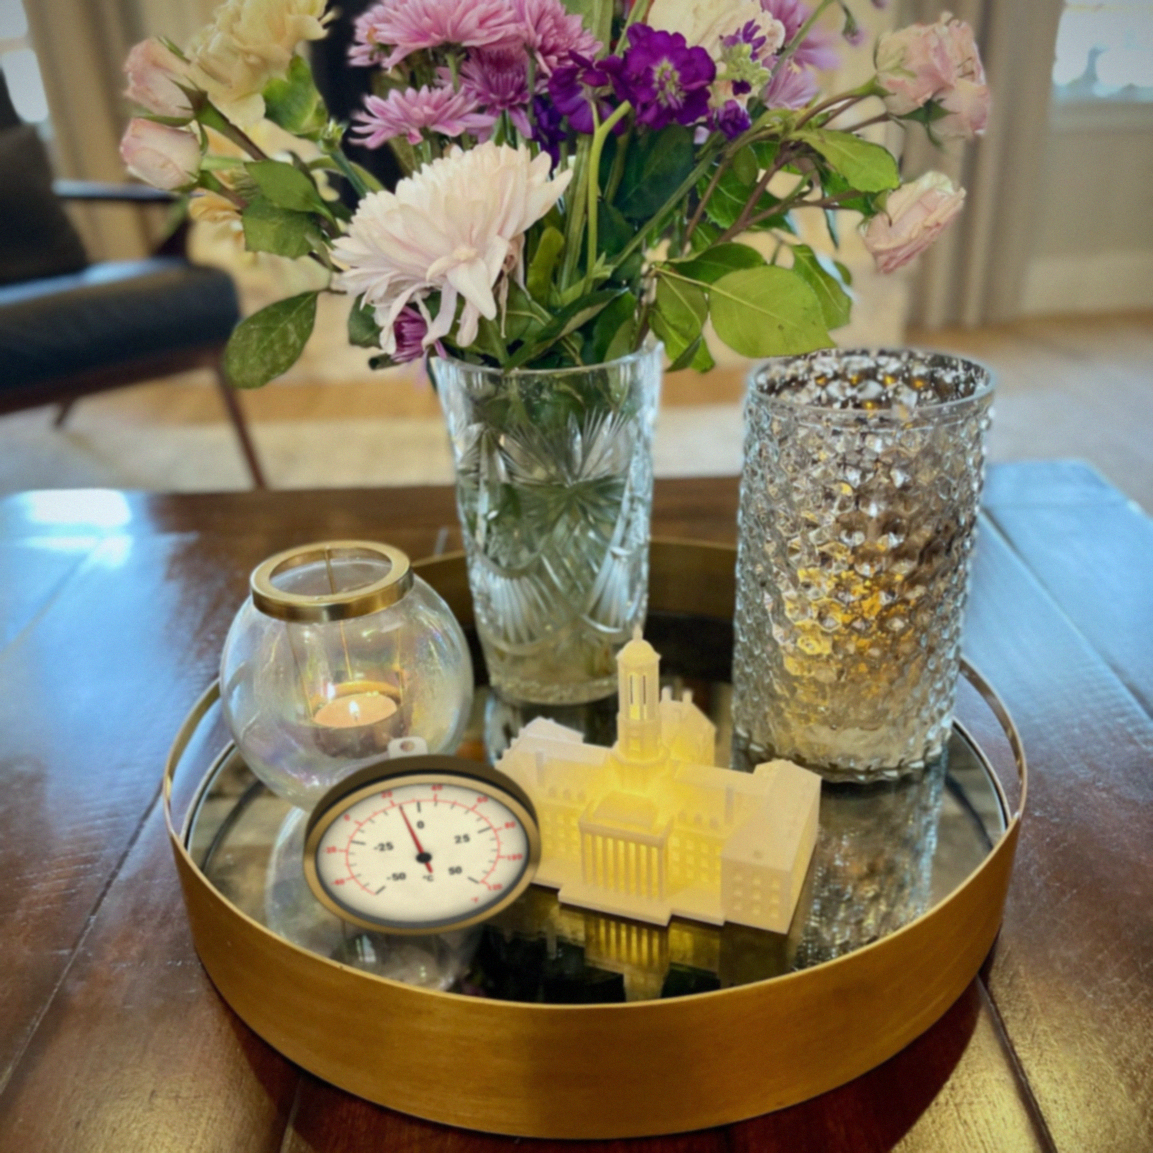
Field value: {"value": -5, "unit": "°C"}
